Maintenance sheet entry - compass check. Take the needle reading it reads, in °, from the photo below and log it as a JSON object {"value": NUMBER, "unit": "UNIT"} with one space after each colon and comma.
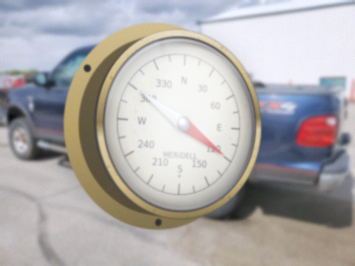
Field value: {"value": 120, "unit": "°"}
